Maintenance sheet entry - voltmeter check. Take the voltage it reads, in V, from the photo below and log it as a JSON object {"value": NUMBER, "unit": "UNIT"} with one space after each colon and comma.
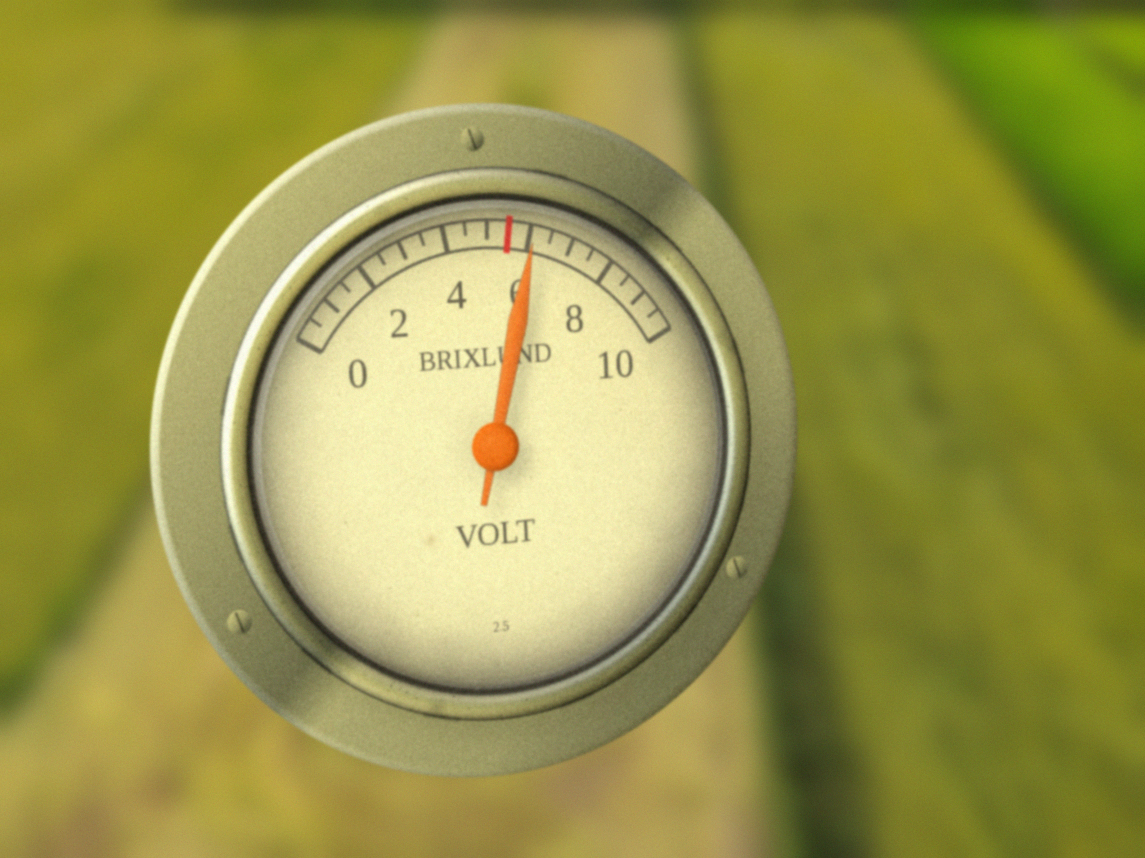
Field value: {"value": 6, "unit": "V"}
